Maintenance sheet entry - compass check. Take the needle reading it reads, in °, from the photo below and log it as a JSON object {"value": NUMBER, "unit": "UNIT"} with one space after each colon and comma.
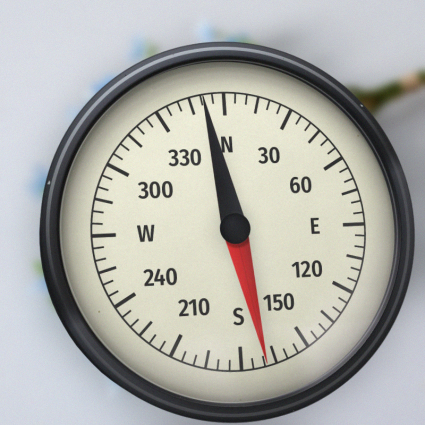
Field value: {"value": 170, "unit": "°"}
